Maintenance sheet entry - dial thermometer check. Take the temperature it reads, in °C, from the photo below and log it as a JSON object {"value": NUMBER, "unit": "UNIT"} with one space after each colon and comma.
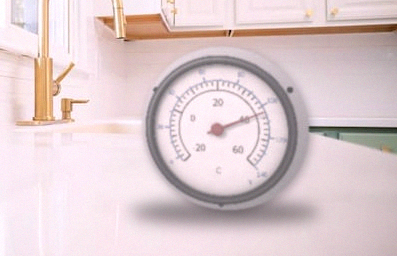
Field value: {"value": 40, "unit": "°C"}
